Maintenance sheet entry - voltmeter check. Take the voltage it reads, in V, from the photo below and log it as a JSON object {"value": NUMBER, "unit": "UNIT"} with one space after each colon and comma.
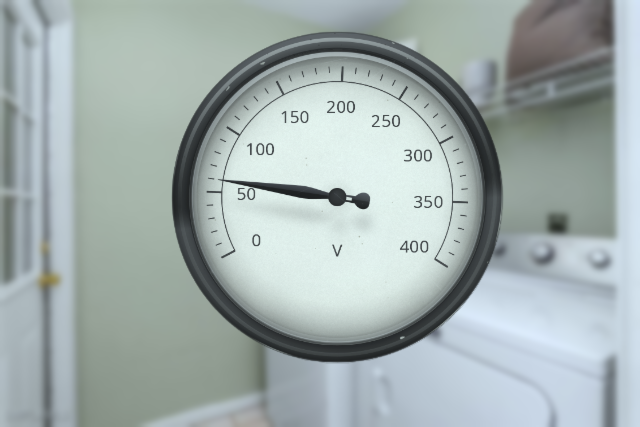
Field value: {"value": 60, "unit": "V"}
